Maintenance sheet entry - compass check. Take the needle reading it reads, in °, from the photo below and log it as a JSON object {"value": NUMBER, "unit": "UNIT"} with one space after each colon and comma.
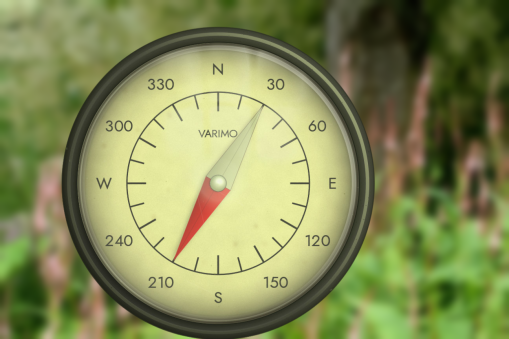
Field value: {"value": 210, "unit": "°"}
